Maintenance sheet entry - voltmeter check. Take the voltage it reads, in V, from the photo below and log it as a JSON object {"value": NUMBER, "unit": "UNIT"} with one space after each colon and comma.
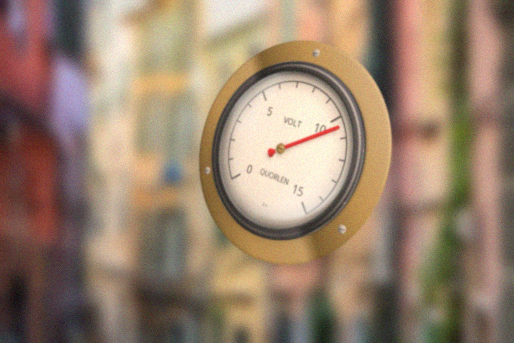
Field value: {"value": 10.5, "unit": "V"}
